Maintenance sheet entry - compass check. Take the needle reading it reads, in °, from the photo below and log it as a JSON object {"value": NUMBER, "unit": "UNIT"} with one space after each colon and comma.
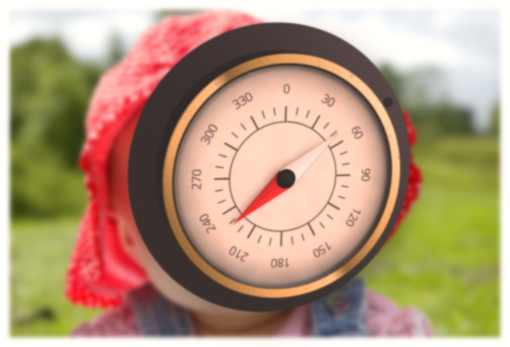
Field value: {"value": 230, "unit": "°"}
